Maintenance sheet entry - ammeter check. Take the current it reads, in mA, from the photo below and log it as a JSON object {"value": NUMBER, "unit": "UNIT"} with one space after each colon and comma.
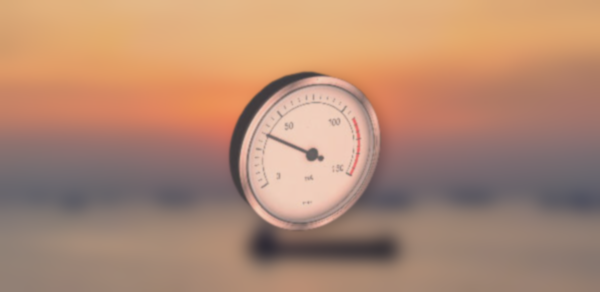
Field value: {"value": 35, "unit": "mA"}
